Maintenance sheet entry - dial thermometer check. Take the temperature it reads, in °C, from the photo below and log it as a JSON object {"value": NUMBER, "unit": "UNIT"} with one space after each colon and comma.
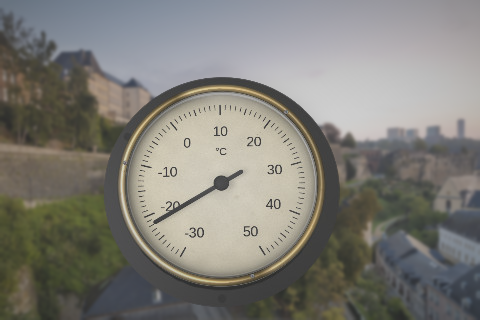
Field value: {"value": -22, "unit": "°C"}
